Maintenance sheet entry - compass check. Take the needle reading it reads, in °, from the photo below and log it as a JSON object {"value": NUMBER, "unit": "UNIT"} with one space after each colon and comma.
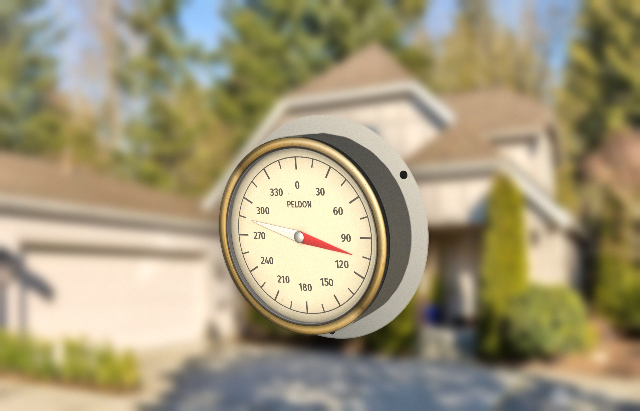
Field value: {"value": 105, "unit": "°"}
